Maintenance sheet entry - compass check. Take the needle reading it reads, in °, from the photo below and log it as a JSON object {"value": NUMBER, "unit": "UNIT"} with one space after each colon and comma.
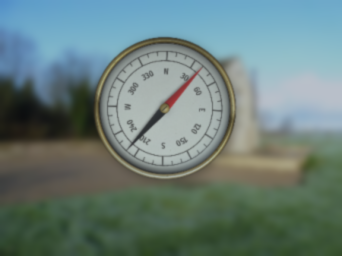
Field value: {"value": 40, "unit": "°"}
